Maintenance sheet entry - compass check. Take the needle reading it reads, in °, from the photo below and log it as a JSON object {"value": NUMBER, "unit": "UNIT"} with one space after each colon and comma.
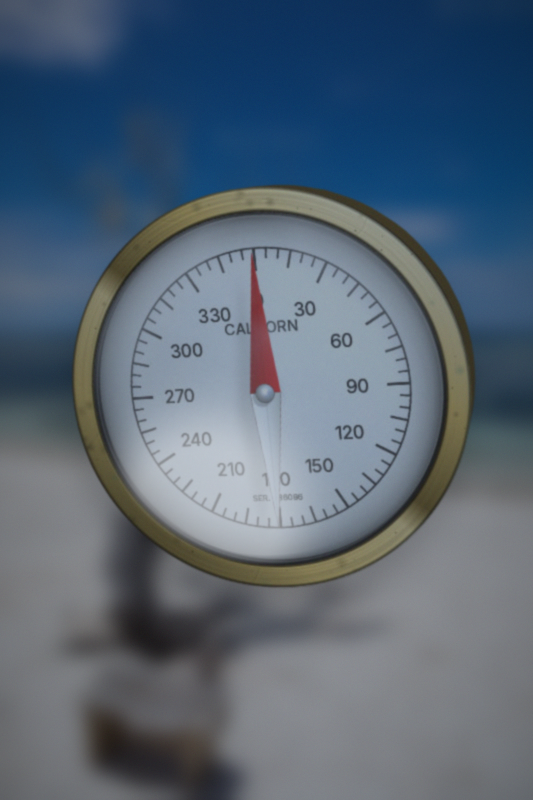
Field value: {"value": 0, "unit": "°"}
